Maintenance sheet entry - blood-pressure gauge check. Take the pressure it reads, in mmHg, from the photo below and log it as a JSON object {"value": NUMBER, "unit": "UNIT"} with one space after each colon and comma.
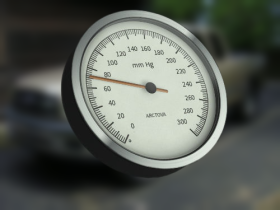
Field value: {"value": 70, "unit": "mmHg"}
